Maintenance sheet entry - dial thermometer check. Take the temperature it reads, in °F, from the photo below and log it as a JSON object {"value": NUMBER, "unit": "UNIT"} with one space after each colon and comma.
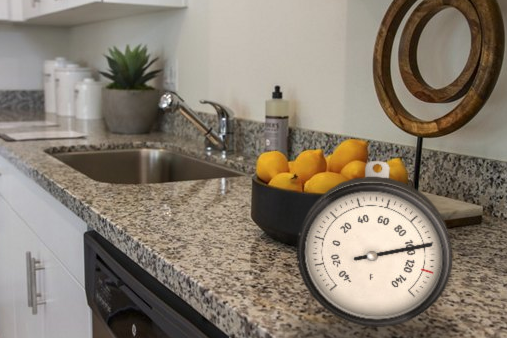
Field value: {"value": 100, "unit": "°F"}
